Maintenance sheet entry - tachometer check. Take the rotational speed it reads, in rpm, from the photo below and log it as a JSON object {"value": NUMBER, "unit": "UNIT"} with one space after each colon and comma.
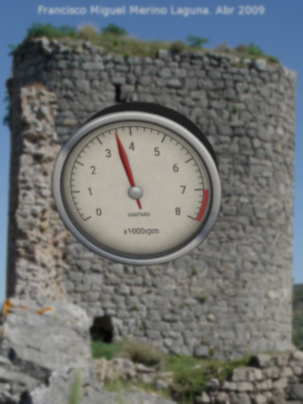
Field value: {"value": 3600, "unit": "rpm"}
